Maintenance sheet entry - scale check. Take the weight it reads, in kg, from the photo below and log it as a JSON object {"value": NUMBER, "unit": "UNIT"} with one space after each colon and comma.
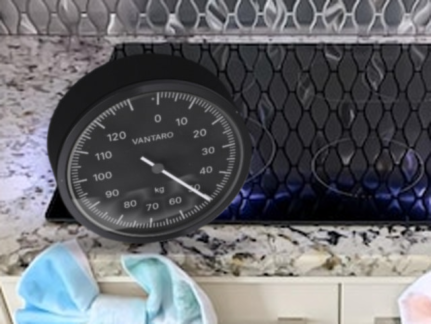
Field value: {"value": 50, "unit": "kg"}
